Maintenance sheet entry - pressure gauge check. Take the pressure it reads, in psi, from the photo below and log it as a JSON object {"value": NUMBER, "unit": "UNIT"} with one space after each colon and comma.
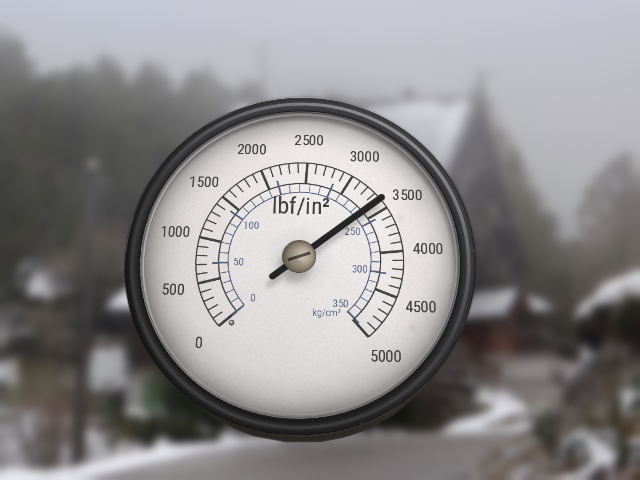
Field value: {"value": 3400, "unit": "psi"}
